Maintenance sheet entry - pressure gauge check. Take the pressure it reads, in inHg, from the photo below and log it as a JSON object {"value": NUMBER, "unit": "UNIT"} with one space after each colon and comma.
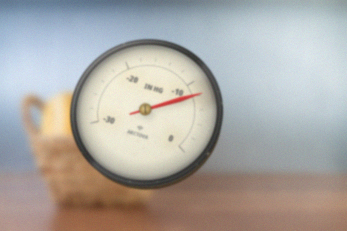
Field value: {"value": -8, "unit": "inHg"}
